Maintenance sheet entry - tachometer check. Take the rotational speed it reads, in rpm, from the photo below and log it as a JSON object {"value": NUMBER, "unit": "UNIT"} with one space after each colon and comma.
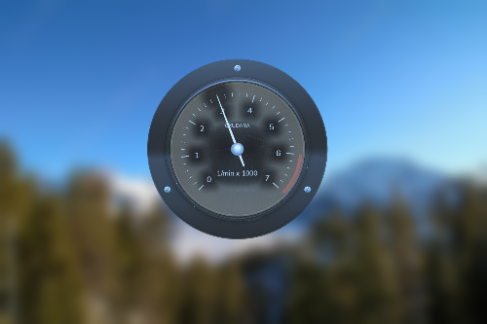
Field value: {"value": 3000, "unit": "rpm"}
